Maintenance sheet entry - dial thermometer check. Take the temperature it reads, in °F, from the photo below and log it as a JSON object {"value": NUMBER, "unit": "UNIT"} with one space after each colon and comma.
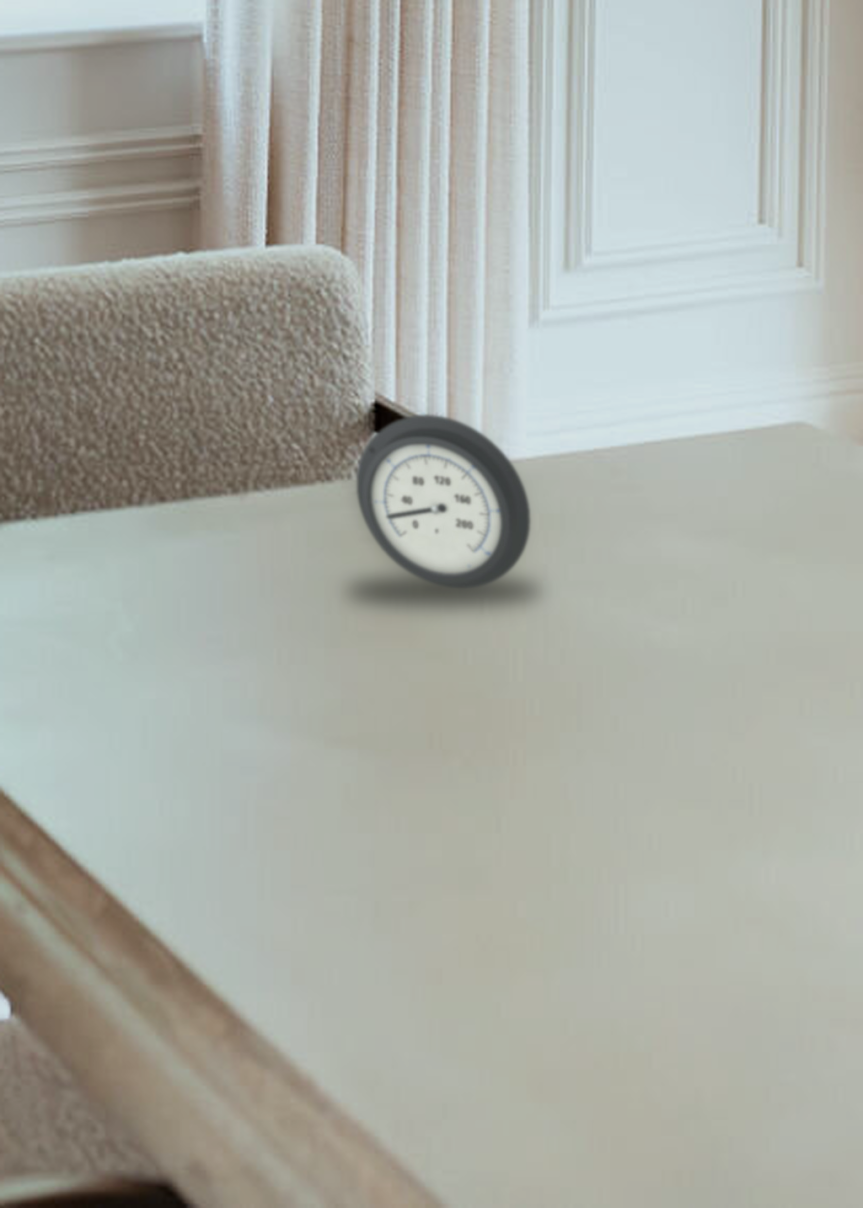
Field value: {"value": 20, "unit": "°F"}
